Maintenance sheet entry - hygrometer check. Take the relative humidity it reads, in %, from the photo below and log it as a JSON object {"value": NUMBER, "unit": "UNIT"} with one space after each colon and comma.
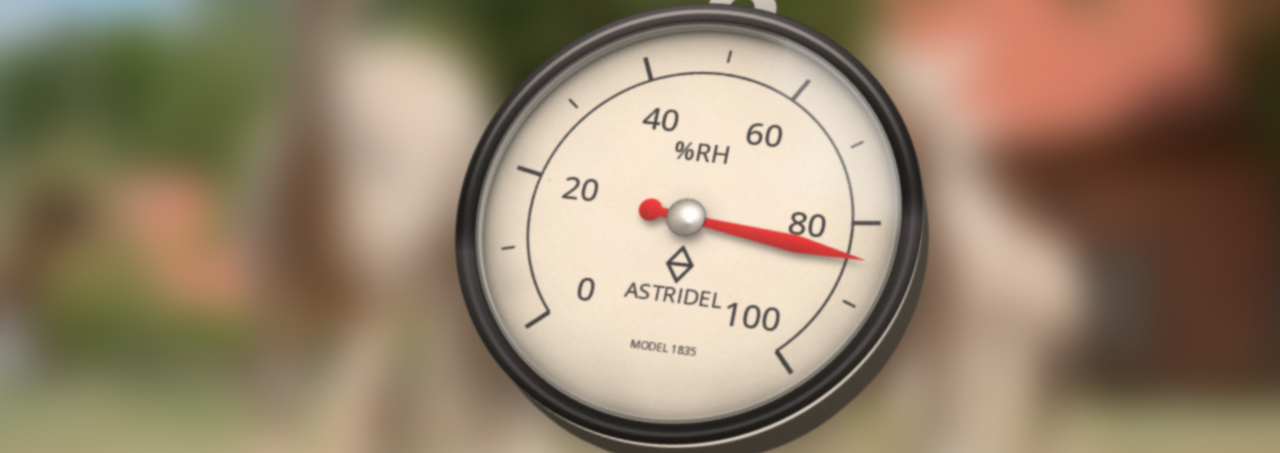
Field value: {"value": 85, "unit": "%"}
